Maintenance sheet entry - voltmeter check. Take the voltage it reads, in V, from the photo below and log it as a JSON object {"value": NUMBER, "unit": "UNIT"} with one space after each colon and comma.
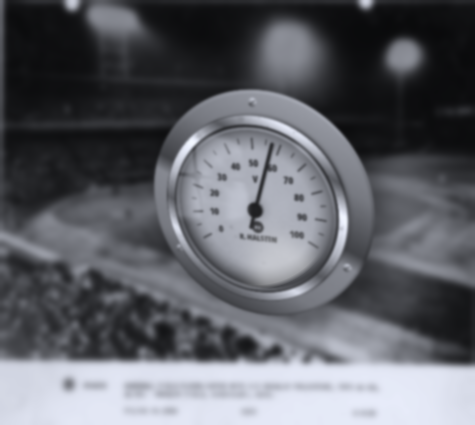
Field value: {"value": 57.5, "unit": "V"}
